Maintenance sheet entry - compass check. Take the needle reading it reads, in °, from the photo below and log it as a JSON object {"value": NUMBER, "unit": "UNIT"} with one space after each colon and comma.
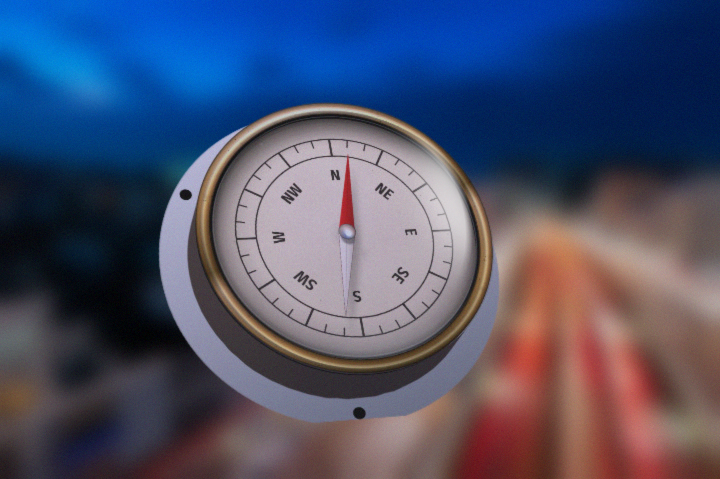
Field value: {"value": 10, "unit": "°"}
